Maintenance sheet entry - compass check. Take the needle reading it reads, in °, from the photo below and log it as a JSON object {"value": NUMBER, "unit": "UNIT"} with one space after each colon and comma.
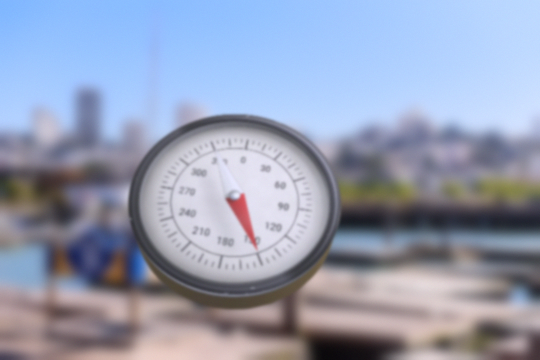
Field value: {"value": 150, "unit": "°"}
